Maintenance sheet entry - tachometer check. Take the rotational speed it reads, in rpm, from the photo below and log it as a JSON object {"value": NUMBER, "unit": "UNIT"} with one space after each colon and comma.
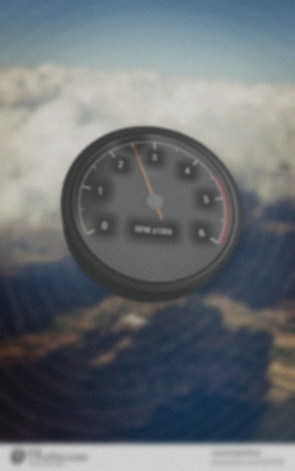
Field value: {"value": 2500, "unit": "rpm"}
